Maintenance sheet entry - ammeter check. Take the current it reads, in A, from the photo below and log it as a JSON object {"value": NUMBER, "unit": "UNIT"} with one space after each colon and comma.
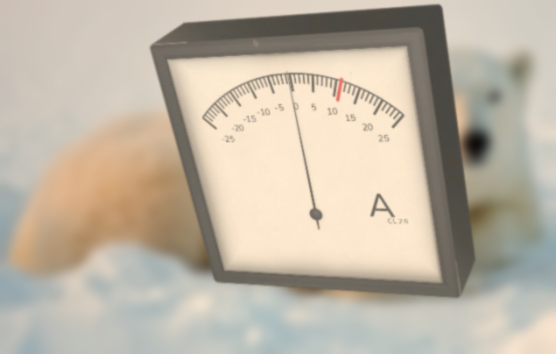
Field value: {"value": 0, "unit": "A"}
